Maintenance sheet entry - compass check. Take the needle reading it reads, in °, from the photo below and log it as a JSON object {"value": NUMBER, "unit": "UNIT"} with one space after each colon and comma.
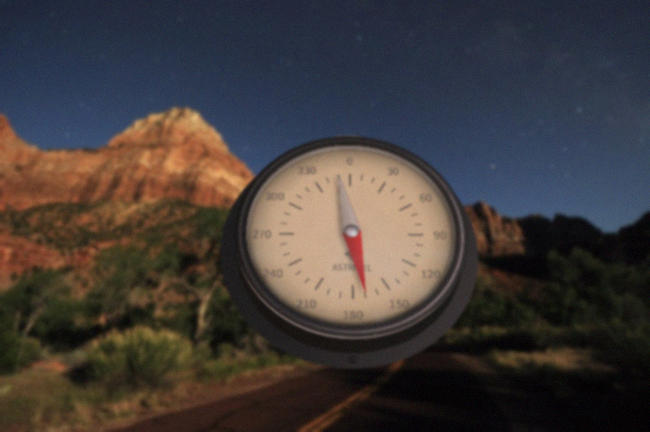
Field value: {"value": 170, "unit": "°"}
